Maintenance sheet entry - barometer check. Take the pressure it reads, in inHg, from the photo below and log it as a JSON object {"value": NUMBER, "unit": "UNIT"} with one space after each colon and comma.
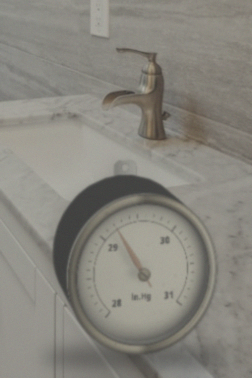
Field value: {"value": 29.2, "unit": "inHg"}
